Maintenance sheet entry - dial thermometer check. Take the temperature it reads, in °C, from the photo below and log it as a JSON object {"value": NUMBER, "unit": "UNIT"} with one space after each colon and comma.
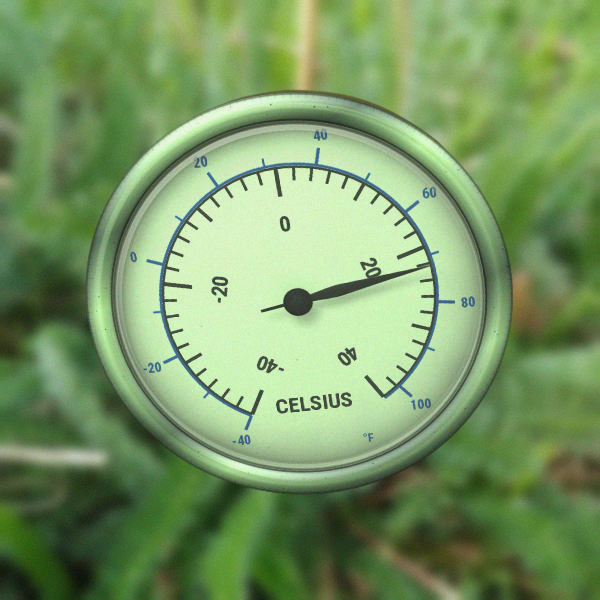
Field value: {"value": 22, "unit": "°C"}
